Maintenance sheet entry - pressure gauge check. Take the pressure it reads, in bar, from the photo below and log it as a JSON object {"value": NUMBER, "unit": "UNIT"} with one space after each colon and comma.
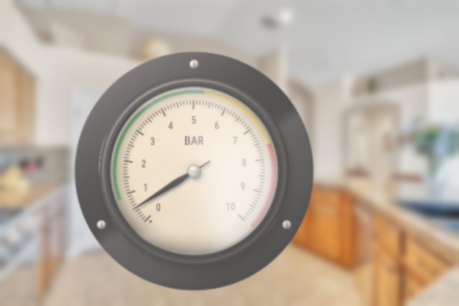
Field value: {"value": 0.5, "unit": "bar"}
